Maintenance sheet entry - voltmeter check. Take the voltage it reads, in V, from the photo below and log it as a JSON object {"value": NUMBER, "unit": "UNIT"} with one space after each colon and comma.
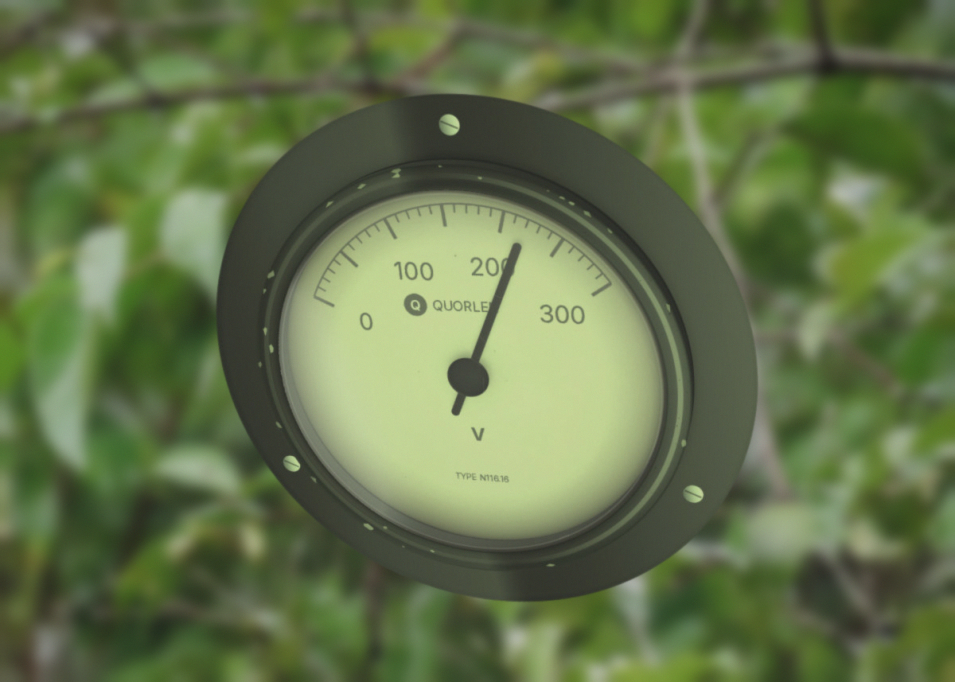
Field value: {"value": 220, "unit": "V"}
